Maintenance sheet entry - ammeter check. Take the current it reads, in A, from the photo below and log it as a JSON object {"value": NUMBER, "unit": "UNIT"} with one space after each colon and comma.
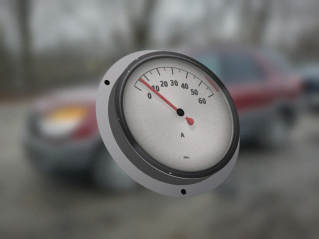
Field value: {"value": 5, "unit": "A"}
